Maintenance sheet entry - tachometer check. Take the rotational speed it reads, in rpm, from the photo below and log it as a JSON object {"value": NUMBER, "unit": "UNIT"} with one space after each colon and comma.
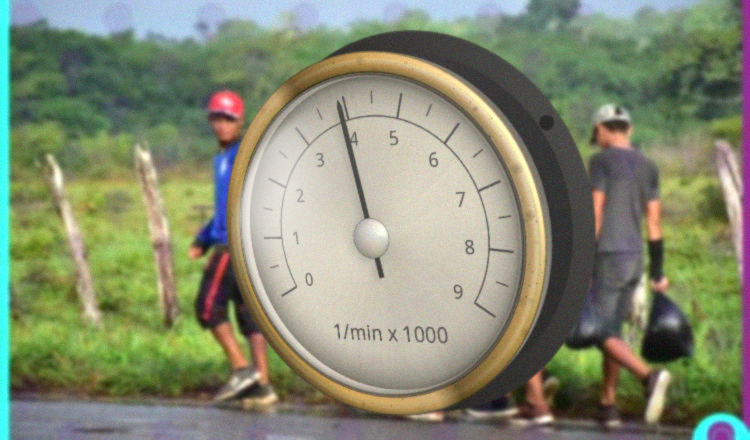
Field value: {"value": 4000, "unit": "rpm"}
